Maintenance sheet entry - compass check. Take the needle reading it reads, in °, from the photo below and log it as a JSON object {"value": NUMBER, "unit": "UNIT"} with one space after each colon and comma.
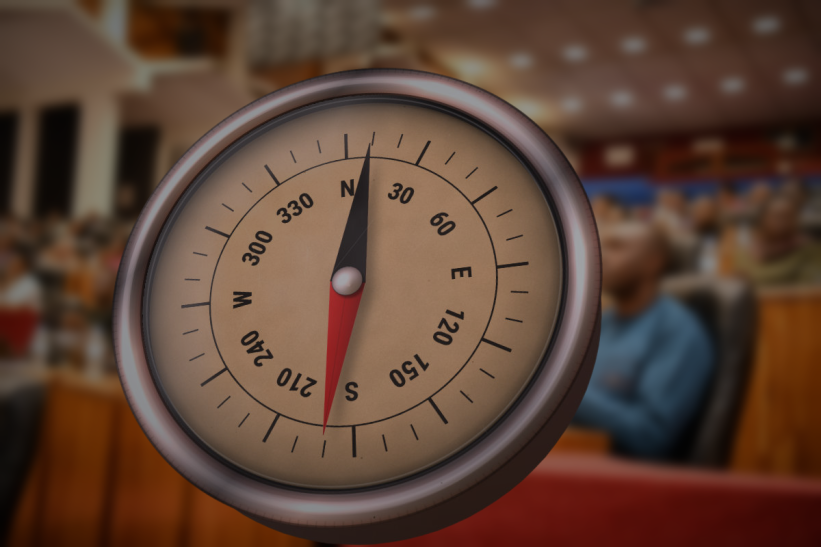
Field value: {"value": 190, "unit": "°"}
